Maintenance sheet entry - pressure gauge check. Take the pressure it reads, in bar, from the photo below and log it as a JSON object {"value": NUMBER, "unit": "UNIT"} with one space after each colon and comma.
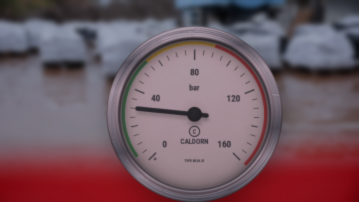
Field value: {"value": 30, "unit": "bar"}
